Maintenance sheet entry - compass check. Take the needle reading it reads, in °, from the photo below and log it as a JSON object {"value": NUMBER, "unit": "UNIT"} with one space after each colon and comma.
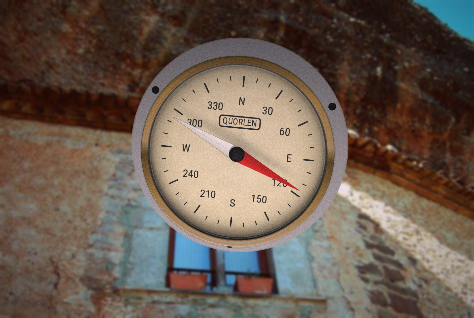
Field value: {"value": 115, "unit": "°"}
